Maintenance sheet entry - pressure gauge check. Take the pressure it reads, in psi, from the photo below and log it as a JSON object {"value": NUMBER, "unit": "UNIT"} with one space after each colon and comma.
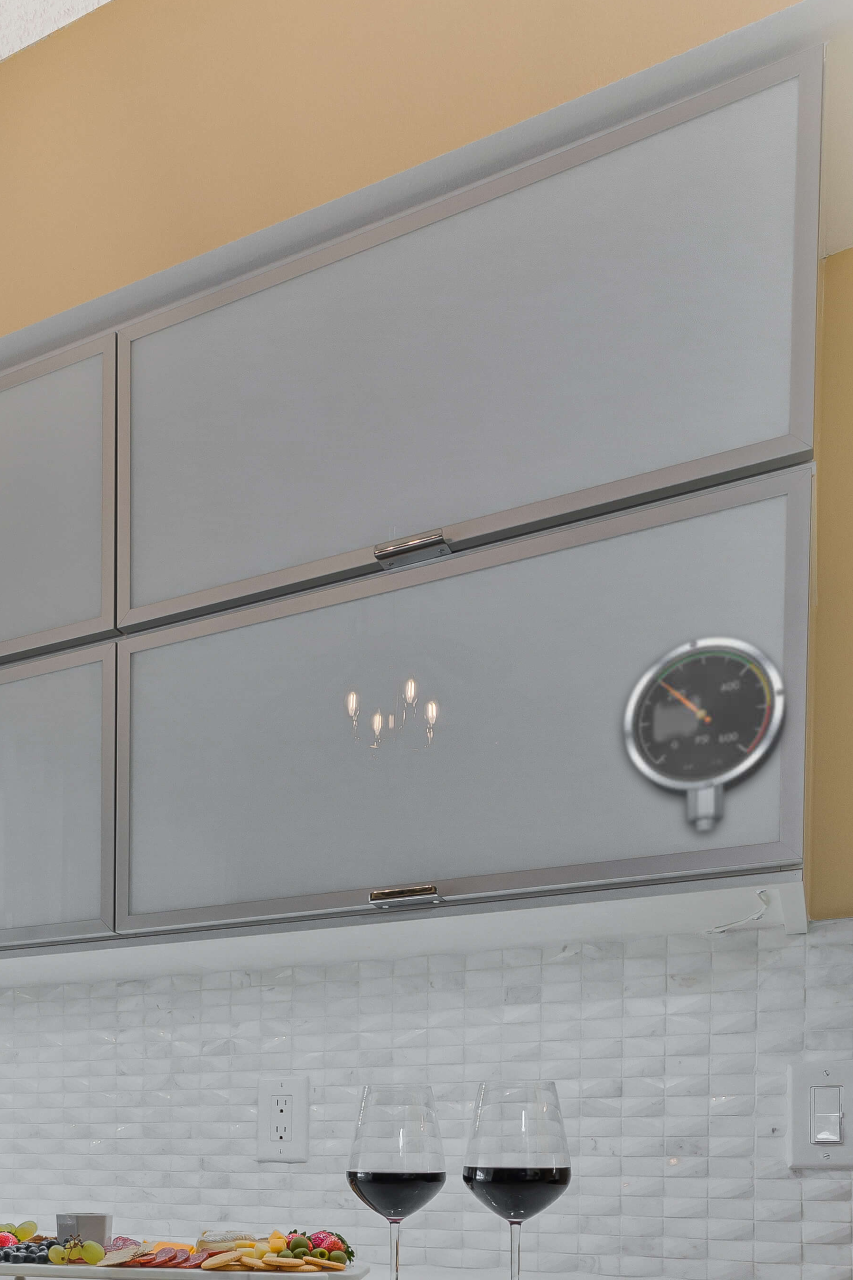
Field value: {"value": 200, "unit": "psi"}
